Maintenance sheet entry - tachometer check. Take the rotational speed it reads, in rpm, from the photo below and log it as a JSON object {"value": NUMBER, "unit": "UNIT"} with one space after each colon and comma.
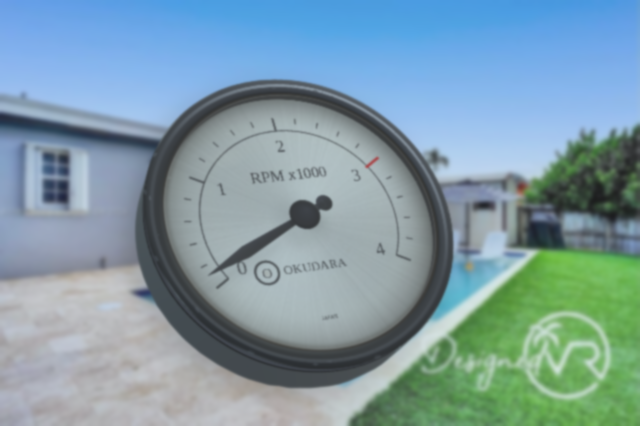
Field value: {"value": 100, "unit": "rpm"}
